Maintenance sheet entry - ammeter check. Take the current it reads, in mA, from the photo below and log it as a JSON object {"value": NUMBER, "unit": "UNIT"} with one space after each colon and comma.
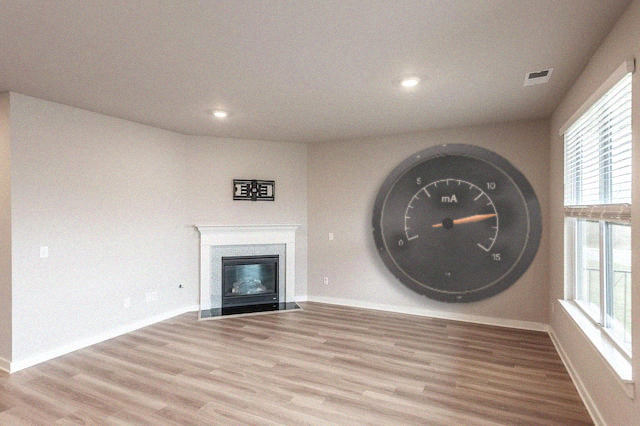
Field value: {"value": 12, "unit": "mA"}
